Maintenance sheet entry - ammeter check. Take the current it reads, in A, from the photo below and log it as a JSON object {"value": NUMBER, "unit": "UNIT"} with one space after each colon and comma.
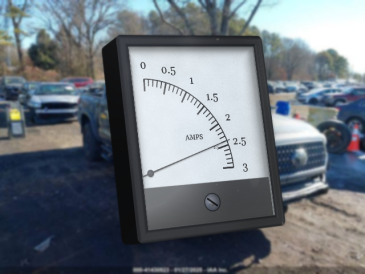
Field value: {"value": 2.4, "unit": "A"}
